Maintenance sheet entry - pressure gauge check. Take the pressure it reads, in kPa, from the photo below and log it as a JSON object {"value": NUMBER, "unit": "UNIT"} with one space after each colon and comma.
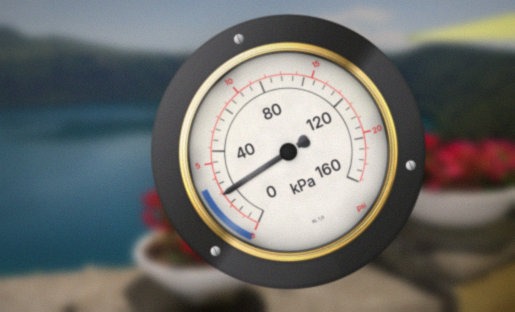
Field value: {"value": 20, "unit": "kPa"}
